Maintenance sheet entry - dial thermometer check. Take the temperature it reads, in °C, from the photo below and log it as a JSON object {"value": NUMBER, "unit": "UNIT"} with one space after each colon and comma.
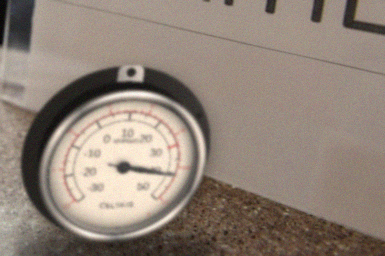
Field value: {"value": 40, "unit": "°C"}
